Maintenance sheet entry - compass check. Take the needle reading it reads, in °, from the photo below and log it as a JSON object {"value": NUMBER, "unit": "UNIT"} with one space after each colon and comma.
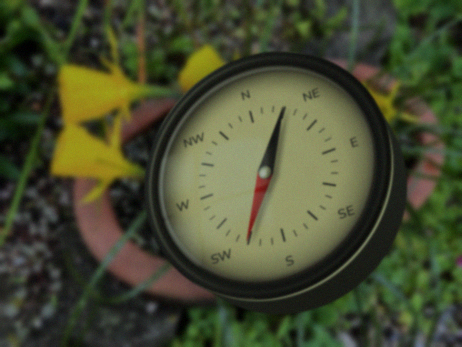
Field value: {"value": 210, "unit": "°"}
